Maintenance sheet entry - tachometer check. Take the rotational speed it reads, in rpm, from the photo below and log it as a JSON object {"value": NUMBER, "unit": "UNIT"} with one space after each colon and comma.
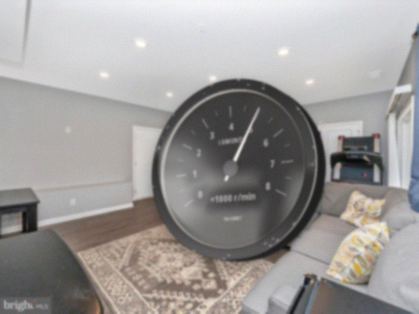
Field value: {"value": 5000, "unit": "rpm"}
